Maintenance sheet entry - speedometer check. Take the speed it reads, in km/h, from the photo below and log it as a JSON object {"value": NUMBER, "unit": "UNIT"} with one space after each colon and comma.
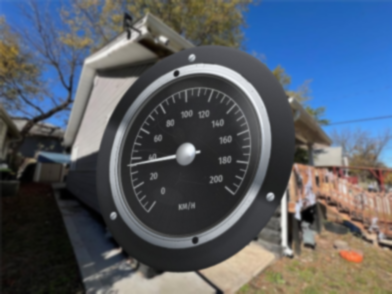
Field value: {"value": 35, "unit": "km/h"}
